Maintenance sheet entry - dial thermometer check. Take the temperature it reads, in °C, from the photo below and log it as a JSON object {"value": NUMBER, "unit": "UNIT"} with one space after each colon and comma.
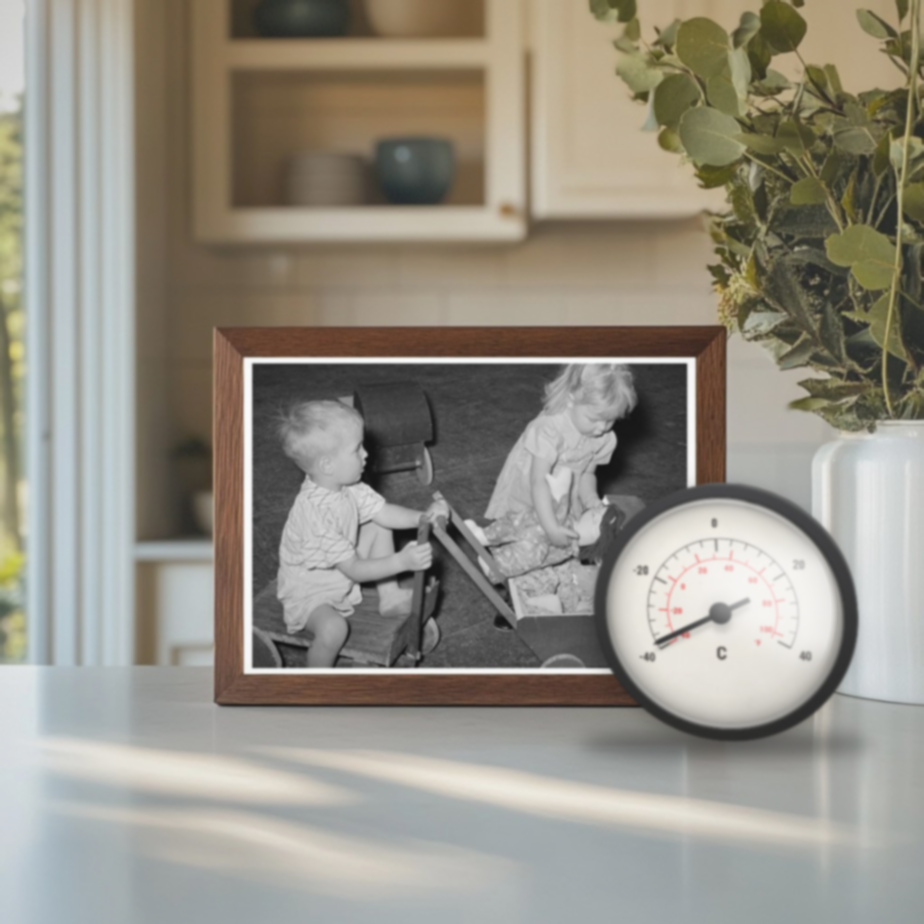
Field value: {"value": -38, "unit": "°C"}
